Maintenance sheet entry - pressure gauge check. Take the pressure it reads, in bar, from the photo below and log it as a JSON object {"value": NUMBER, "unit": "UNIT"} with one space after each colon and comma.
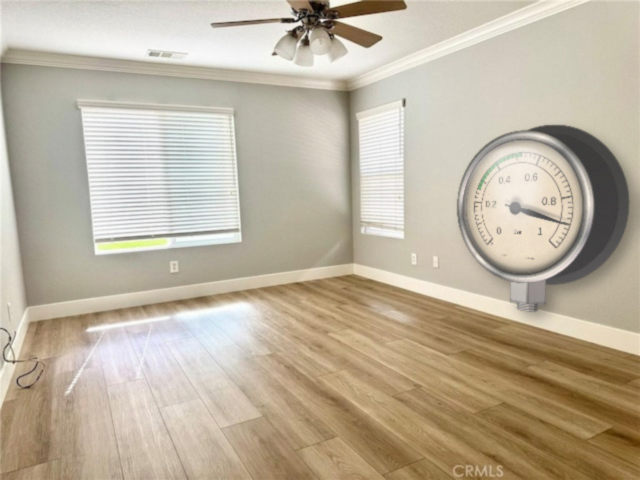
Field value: {"value": 0.9, "unit": "bar"}
